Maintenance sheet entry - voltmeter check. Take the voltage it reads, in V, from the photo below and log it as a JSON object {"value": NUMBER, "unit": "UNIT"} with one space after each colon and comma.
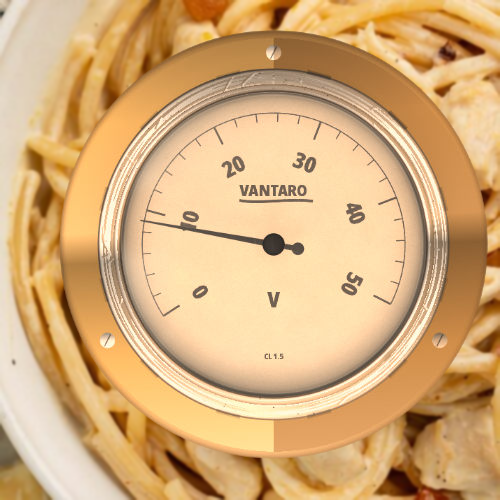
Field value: {"value": 9, "unit": "V"}
